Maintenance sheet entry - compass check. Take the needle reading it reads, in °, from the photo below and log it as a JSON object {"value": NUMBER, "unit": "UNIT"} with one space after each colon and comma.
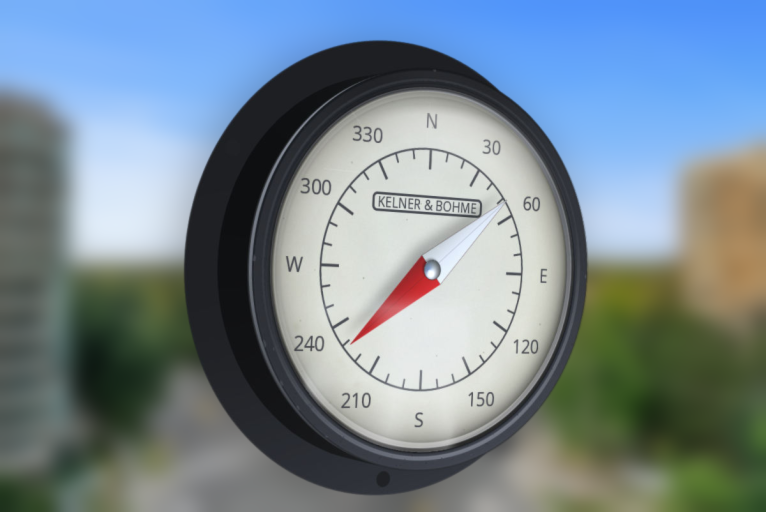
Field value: {"value": 230, "unit": "°"}
